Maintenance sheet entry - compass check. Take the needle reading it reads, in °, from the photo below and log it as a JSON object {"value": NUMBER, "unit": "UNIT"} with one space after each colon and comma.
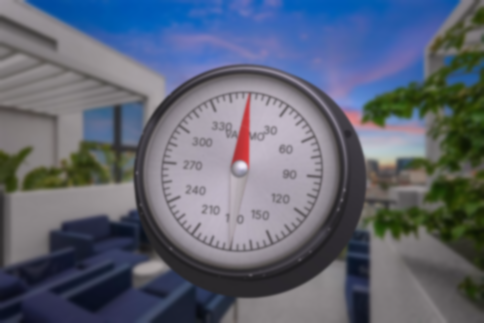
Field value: {"value": 0, "unit": "°"}
